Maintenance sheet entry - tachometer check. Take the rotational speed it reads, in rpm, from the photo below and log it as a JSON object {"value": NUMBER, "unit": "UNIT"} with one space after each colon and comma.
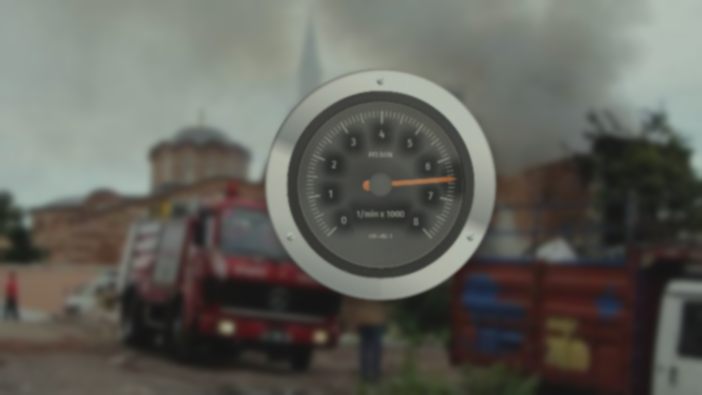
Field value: {"value": 6500, "unit": "rpm"}
